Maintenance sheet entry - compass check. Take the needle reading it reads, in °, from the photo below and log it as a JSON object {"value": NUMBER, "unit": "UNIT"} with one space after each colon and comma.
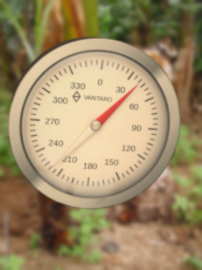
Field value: {"value": 40, "unit": "°"}
